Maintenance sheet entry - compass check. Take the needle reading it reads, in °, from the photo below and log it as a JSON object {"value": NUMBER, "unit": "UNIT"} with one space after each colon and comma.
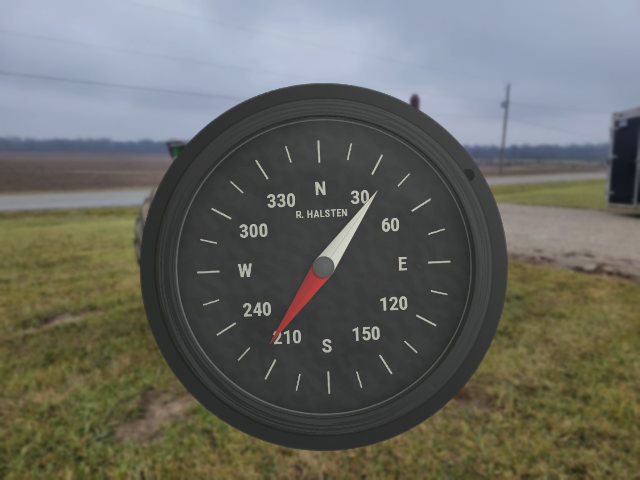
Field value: {"value": 217.5, "unit": "°"}
